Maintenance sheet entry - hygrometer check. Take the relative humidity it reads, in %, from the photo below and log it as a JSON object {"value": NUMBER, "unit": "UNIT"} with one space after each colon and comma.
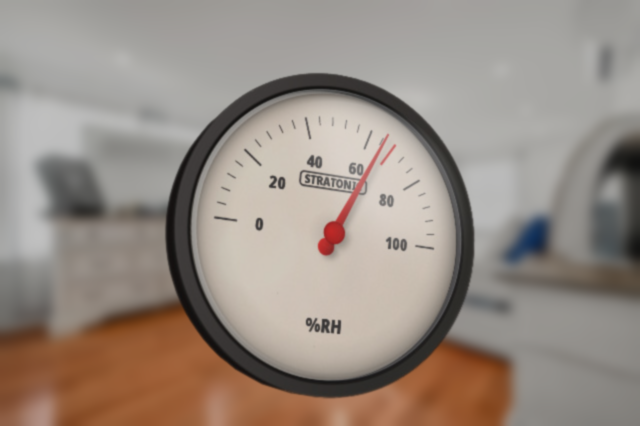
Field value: {"value": 64, "unit": "%"}
